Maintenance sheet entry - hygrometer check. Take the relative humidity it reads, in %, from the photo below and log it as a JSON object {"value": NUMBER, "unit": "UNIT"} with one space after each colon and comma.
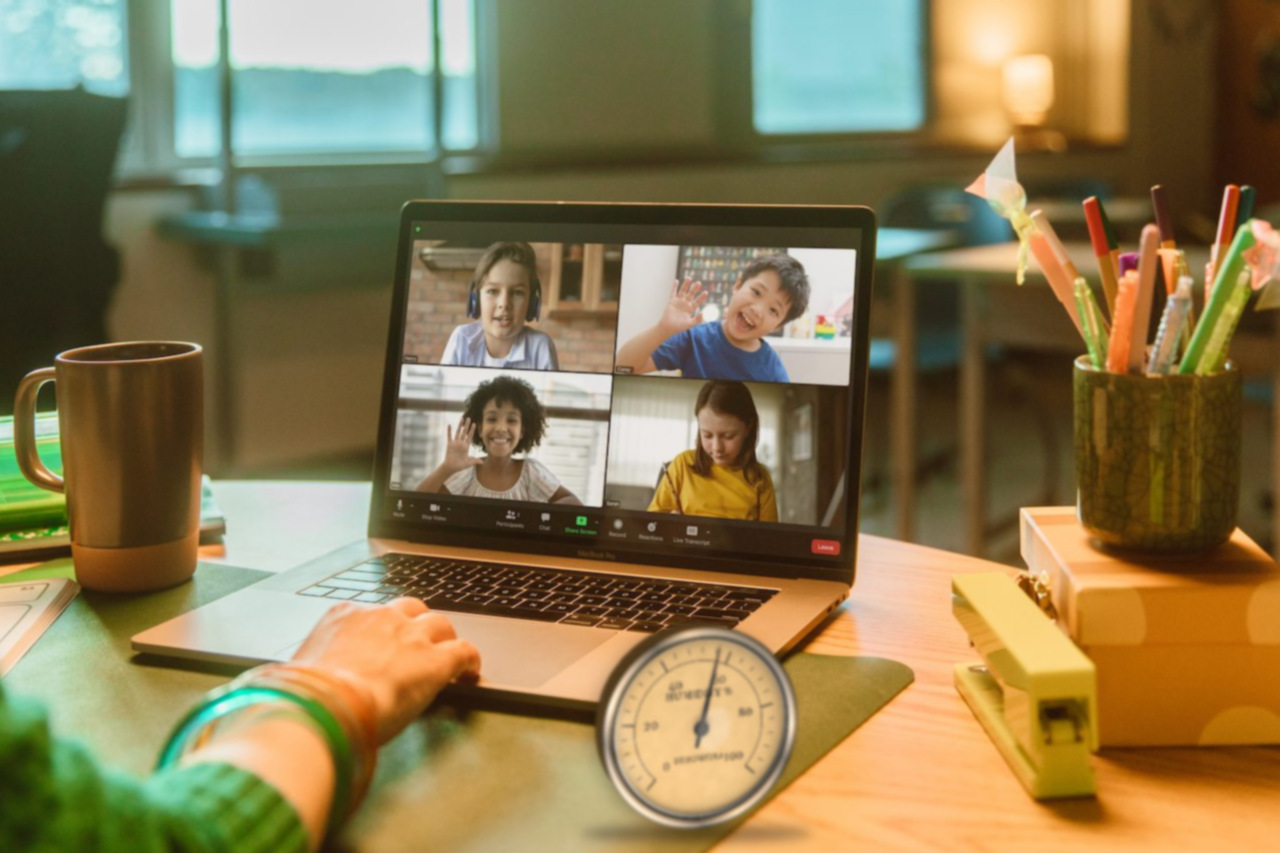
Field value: {"value": 56, "unit": "%"}
